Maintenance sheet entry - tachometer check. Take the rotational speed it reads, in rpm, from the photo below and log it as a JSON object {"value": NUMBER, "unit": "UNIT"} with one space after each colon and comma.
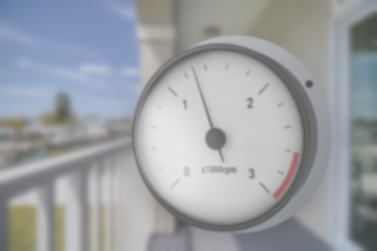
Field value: {"value": 1300, "unit": "rpm"}
